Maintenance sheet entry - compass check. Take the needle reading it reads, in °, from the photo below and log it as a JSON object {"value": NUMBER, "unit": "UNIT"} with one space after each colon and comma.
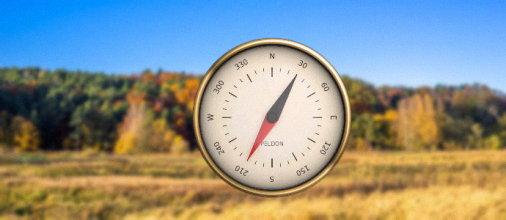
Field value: {"value": 210, "unit": "°"}
